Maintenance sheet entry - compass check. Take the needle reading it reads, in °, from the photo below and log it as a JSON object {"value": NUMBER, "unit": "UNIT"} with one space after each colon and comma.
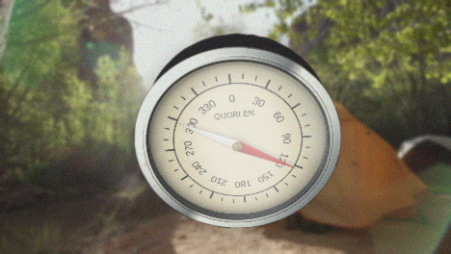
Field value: {"value": 120, "unit": "°"}
